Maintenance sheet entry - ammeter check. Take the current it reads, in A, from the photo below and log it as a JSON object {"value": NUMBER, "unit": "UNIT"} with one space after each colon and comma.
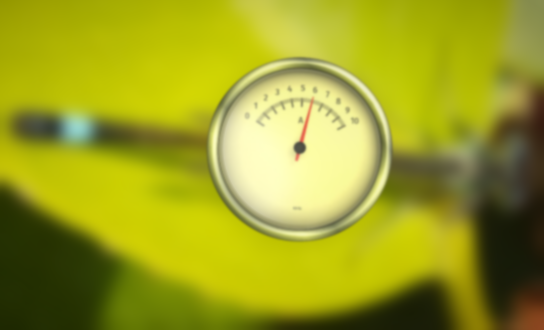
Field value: {"value": 6, "unit": "A"}
